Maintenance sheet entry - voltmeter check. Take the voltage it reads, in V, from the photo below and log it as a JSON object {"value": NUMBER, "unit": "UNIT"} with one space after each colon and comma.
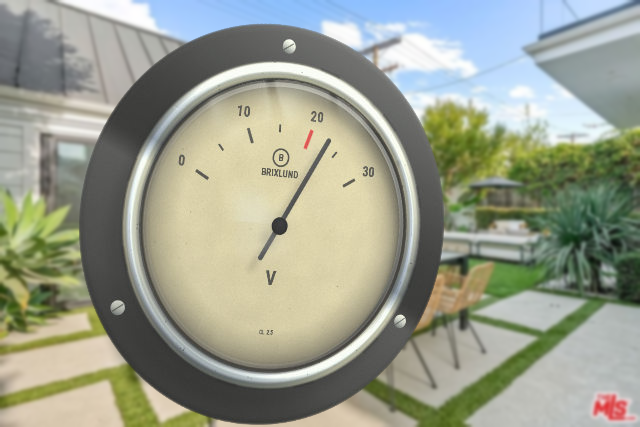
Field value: {"value": 22.5, "unit": "V"}
